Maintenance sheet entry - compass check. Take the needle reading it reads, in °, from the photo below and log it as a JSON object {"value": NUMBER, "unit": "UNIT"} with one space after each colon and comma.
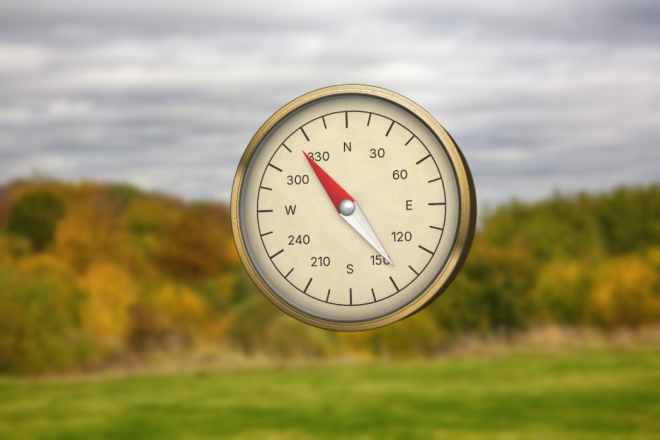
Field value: {"value": 322.5, "unit": "°"}
